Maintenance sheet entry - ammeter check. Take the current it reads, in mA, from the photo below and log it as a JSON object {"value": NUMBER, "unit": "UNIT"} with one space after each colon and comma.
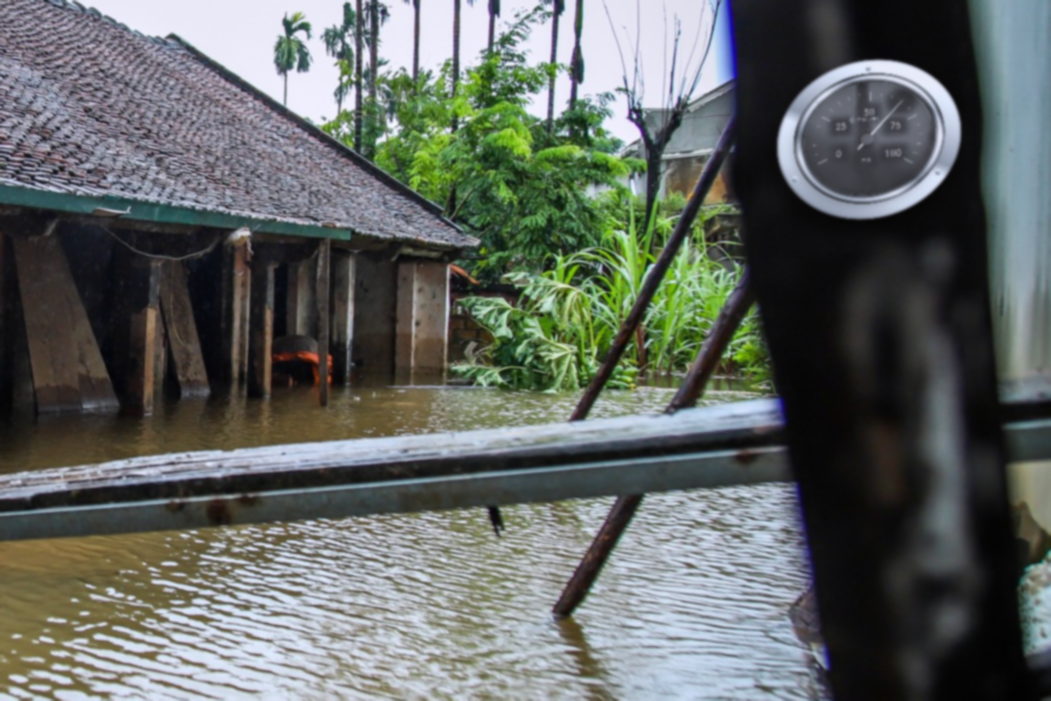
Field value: {"value": 65, "unit": "mA"}
